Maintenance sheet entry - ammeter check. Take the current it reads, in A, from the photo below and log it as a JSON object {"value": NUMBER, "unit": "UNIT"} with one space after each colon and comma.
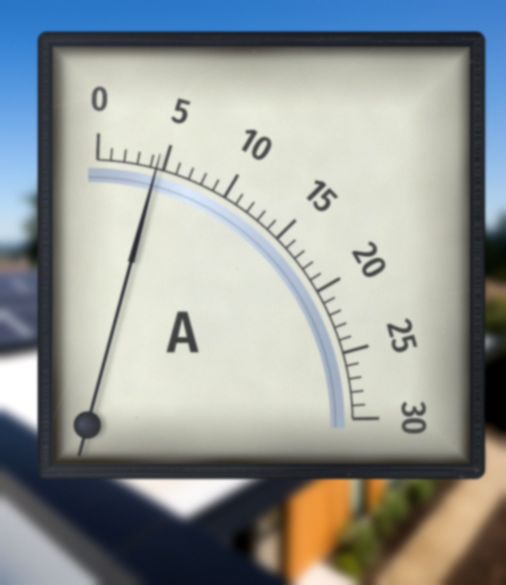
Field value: {"value": 4.5, "unit": "A"}
